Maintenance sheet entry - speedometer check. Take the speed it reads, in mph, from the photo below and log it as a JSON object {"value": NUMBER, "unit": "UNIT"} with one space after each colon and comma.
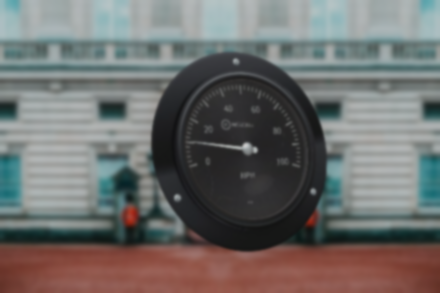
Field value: {"value": 10, "unit": "mph"}
